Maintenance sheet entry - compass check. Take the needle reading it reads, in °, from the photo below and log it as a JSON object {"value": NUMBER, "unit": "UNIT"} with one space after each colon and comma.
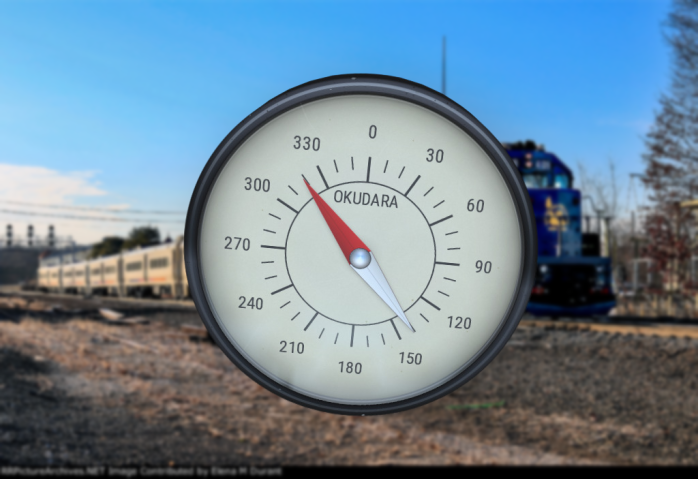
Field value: {"value": 320, "unit": "°"}
